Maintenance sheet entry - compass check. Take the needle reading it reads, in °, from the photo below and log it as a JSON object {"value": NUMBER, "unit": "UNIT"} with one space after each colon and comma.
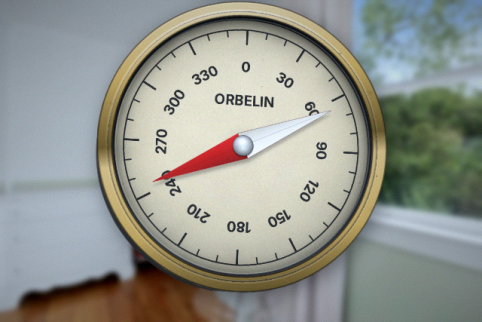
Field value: {"value": 245, "unit": "°"}
